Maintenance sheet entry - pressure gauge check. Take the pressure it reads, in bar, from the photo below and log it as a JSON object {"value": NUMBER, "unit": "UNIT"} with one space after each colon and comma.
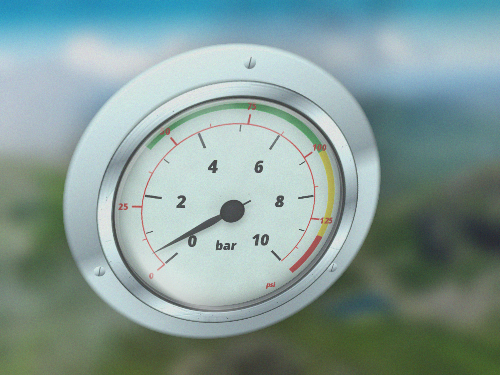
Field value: {"value": 0.5, "unit": "bar"}
